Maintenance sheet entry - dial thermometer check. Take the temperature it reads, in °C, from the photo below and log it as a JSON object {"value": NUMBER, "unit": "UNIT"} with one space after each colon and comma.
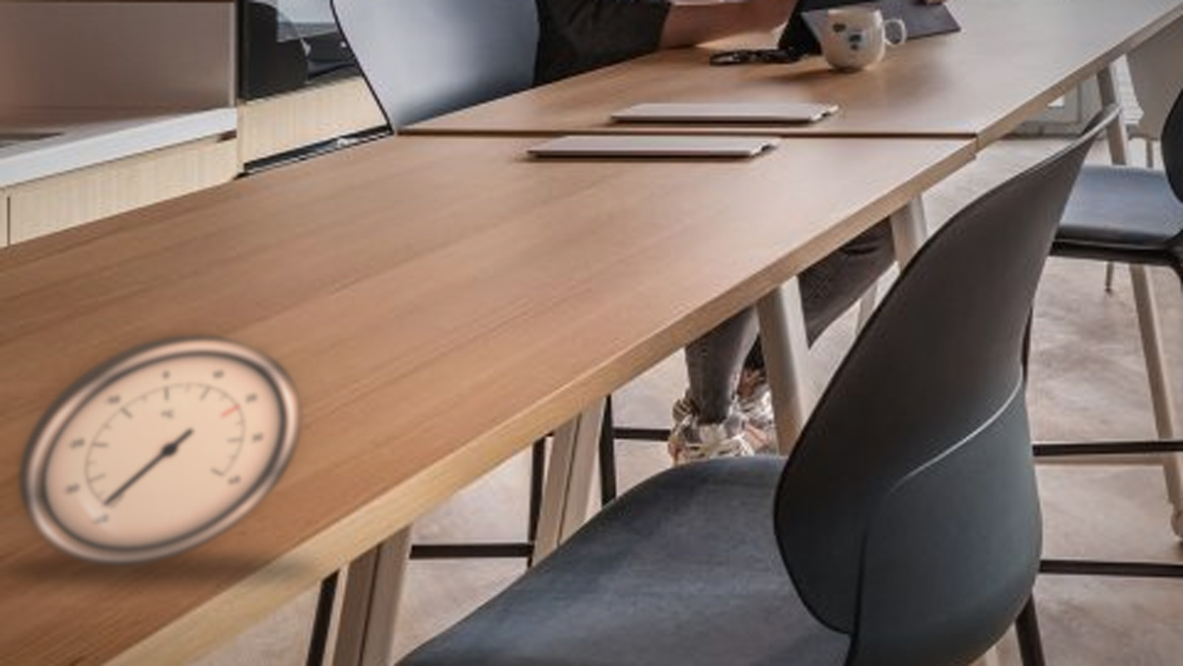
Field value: {"value": -37.5, "unit": "°C"}
